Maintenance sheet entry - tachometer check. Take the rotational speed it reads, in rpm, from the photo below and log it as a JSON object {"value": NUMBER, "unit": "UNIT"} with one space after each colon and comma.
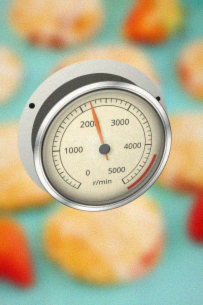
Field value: {"value": 2200, "unit": "rpm"}
